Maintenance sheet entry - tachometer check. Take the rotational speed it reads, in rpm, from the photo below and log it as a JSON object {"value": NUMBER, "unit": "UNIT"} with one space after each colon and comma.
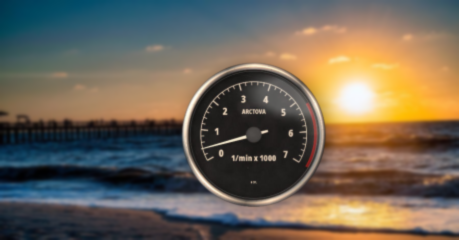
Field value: {"value": 400, "unit": "rpm"}
